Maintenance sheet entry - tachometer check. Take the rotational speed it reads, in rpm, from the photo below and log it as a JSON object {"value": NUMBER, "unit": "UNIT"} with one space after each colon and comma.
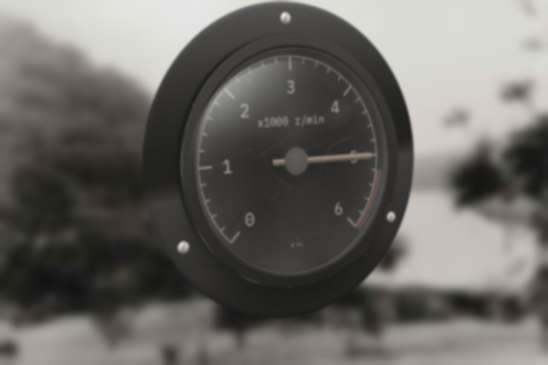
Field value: {"value": 5000, "unit": "rpm"}
